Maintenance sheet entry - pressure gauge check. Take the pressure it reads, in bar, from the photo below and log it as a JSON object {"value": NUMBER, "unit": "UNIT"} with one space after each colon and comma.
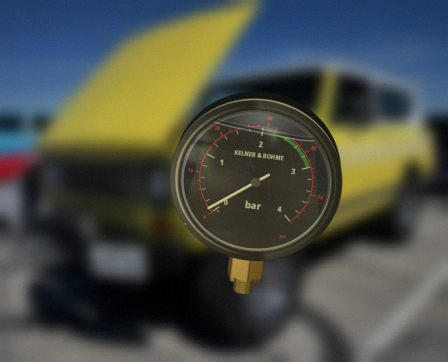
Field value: {"value": 0.1, "unit": "bar"}
